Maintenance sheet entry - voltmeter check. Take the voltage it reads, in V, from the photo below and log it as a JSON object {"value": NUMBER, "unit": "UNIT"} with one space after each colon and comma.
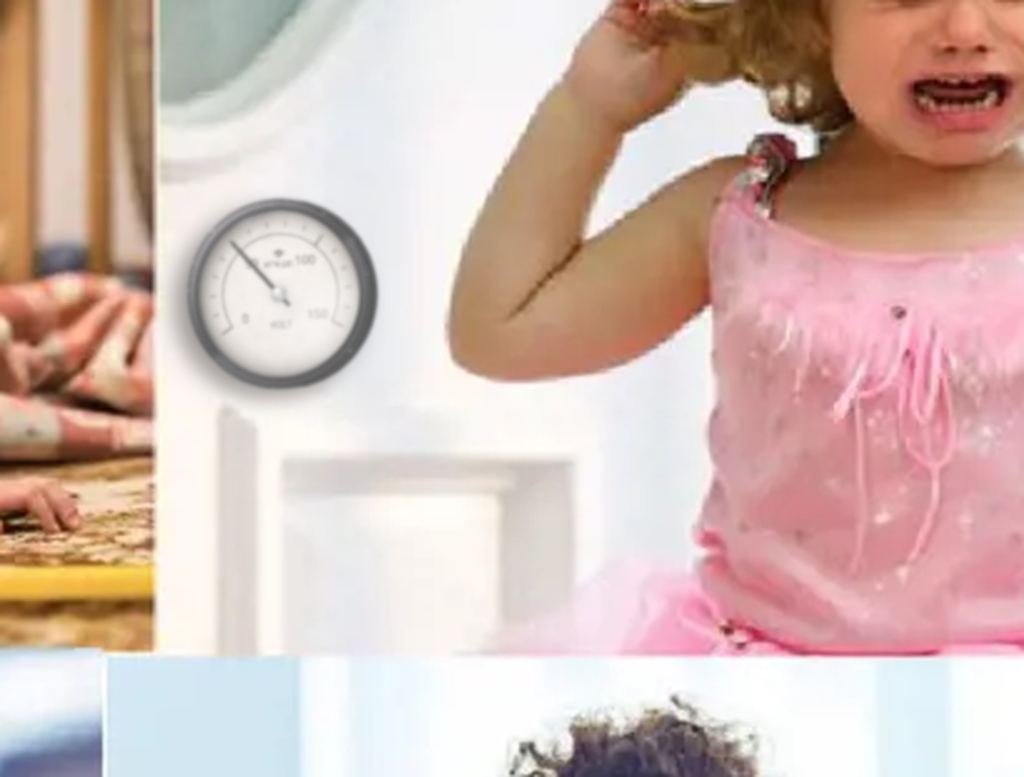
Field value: {"value": 50, "unit": "V"}
